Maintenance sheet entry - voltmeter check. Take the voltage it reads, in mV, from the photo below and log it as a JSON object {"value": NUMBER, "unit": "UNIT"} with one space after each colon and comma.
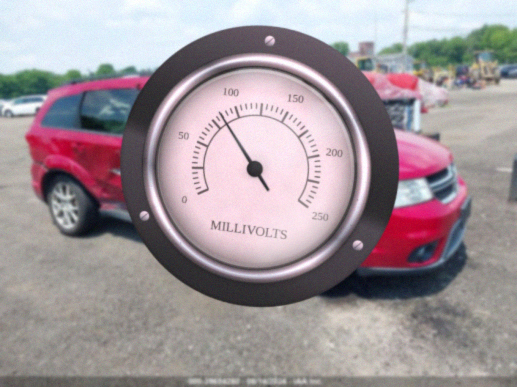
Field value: {"value": 85, "unit": "mV"}
